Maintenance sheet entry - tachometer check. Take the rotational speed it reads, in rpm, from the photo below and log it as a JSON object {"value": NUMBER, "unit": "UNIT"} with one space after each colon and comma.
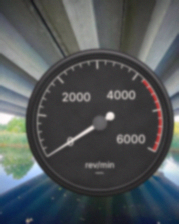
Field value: {"value": 0, "unit": "rpm"}
